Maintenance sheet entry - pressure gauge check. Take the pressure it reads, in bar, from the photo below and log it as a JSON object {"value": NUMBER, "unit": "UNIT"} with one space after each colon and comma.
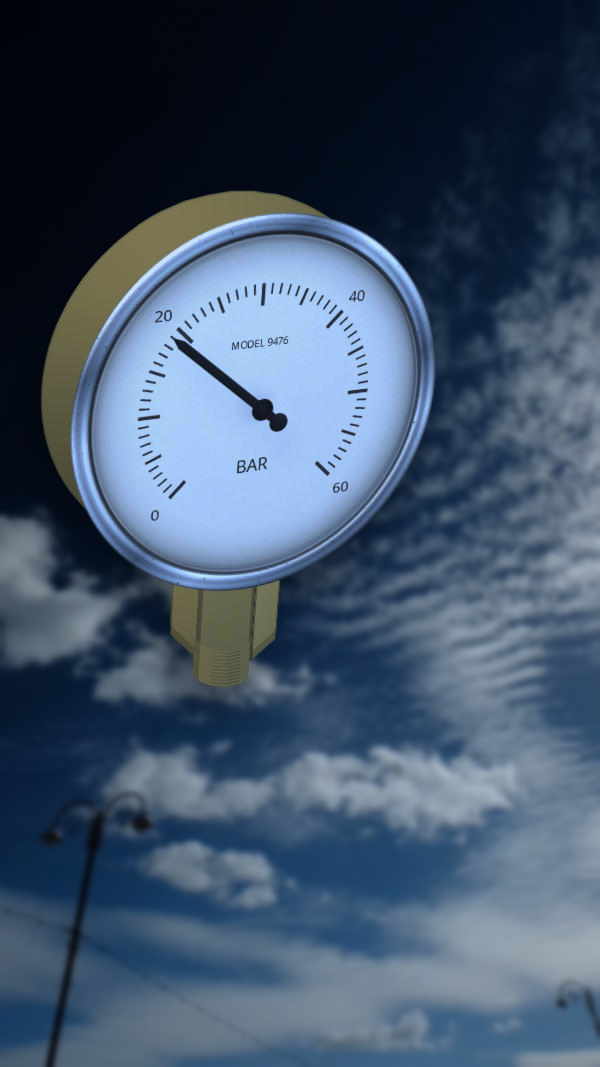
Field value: {"value": 19, "unit": "bar"}
